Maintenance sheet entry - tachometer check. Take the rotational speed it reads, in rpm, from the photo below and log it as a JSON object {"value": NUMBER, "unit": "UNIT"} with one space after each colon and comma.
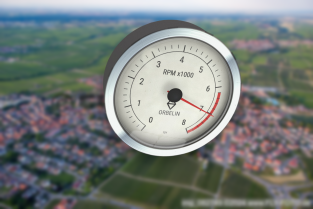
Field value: {"value": 7000, "unit": "rpm"}
